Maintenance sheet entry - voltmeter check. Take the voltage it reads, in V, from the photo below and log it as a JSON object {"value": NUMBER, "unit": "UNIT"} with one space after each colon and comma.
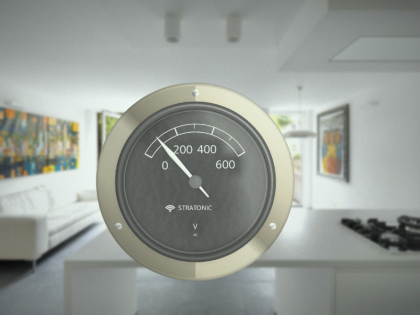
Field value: {"value": 100, "unit": "V"}
